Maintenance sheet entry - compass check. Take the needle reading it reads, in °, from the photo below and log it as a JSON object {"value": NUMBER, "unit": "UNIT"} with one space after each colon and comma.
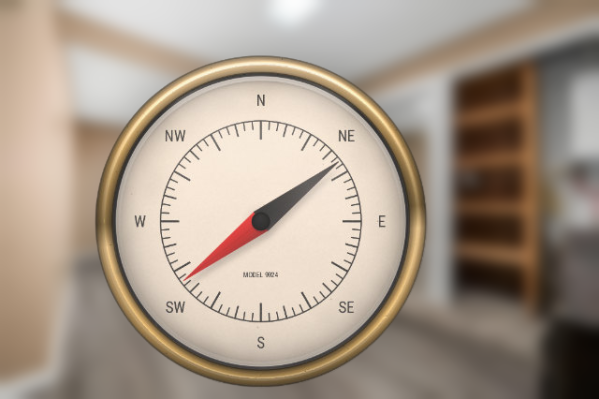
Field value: {"value": 232.5, "unit": "°"}
